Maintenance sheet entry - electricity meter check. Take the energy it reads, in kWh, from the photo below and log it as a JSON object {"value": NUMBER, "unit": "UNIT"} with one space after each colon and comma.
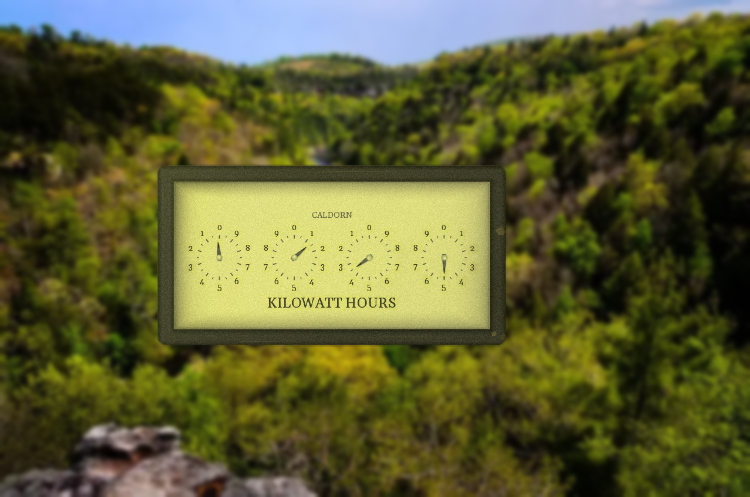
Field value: {"value": 135, "unit": "kWh"}
